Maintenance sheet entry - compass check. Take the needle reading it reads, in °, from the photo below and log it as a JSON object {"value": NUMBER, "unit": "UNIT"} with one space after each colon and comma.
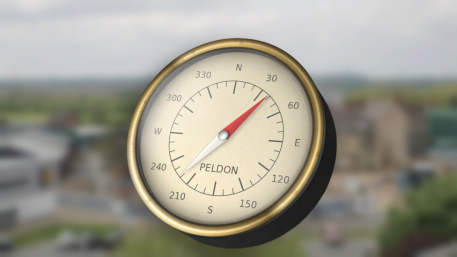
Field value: {"value": 40, "unit": "°"}
